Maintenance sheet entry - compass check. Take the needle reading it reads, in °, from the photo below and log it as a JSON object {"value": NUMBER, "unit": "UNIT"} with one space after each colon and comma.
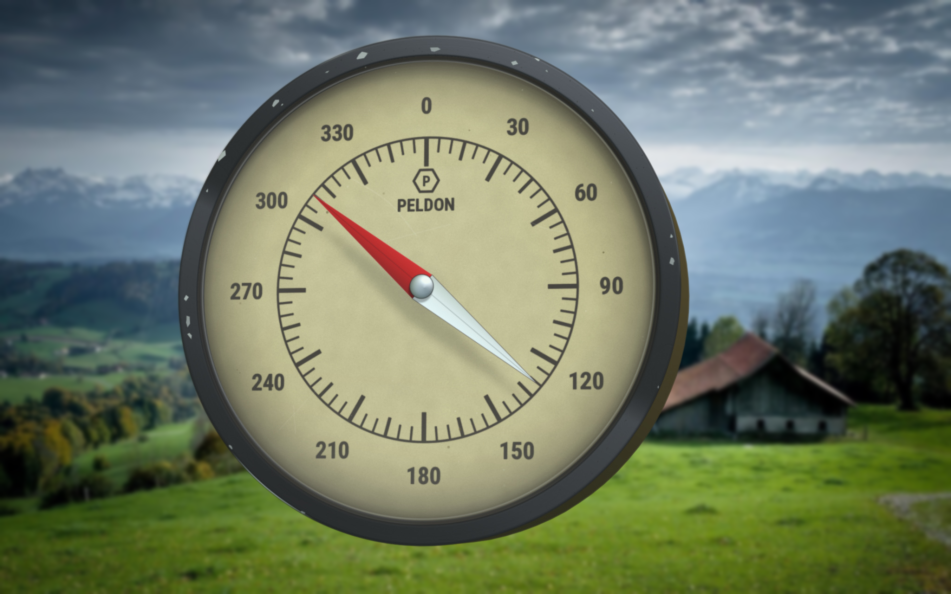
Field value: {"value": 310, "unit": "°"}
